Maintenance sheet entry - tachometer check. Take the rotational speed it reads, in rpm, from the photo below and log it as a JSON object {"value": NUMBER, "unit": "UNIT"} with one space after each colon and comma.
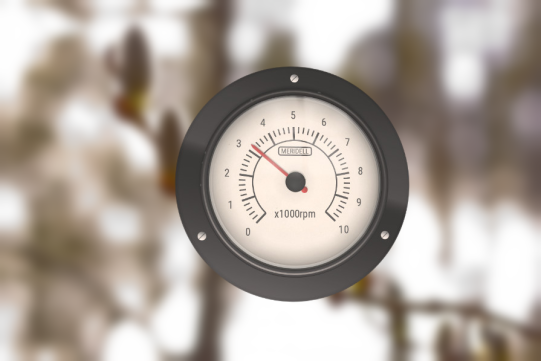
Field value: {"value": 3200, "unit": "rpm"}
